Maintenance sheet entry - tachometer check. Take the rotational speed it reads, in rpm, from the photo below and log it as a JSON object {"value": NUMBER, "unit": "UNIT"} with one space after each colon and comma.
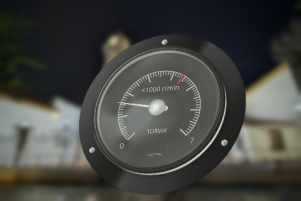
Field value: {"value": 1500, "unit": "rpm"}
